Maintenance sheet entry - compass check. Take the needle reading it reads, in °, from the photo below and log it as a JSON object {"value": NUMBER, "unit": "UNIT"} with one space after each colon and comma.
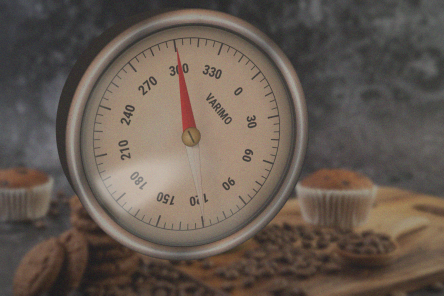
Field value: {"value": 300, "unit": "°"}
